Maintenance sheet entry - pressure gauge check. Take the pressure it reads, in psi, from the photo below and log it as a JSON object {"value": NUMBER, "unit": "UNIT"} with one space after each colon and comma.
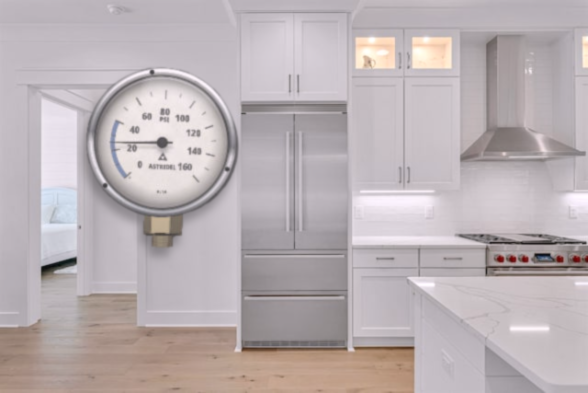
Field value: {"value": 25, "unit": "psi"}
